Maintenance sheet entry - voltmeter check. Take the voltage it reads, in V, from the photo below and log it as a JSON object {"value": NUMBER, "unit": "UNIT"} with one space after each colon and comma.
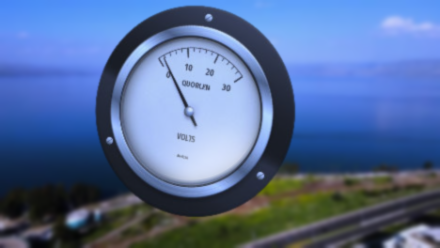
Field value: {"value": 2, "unit": "V"}
